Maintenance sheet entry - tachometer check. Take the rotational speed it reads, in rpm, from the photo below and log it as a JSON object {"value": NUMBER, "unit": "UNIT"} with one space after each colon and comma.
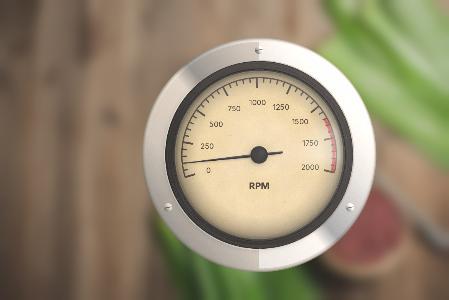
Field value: {"value": 100, "unit": "rpm"}
